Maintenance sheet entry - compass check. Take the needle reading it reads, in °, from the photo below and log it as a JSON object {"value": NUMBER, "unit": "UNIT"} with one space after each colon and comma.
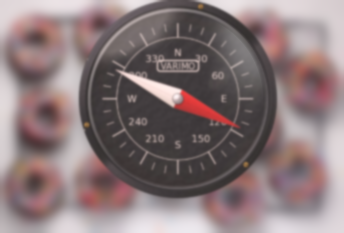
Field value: {"value": 115, "unit": "°"}
